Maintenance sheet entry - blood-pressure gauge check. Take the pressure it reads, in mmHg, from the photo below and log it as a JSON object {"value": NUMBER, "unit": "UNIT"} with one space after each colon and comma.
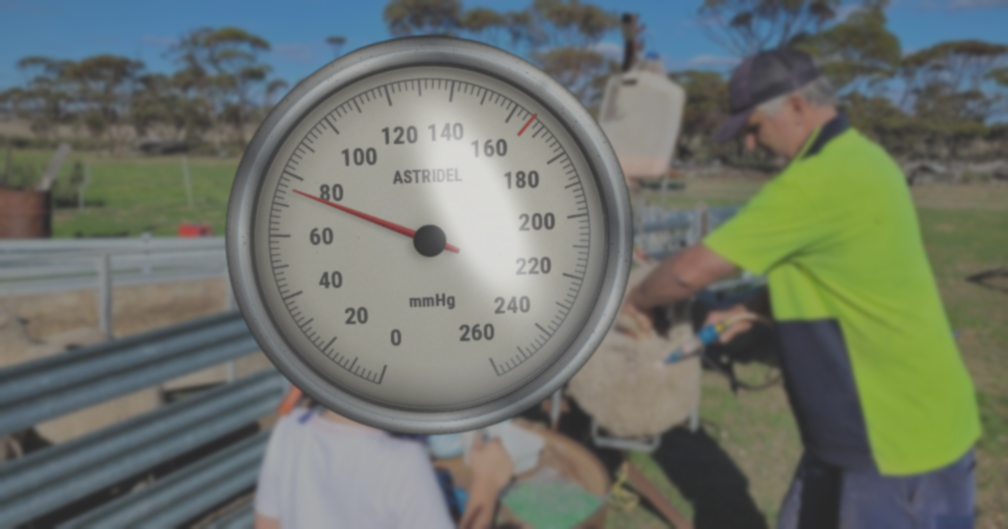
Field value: {"value": 76, "unit": "mmHg"}
